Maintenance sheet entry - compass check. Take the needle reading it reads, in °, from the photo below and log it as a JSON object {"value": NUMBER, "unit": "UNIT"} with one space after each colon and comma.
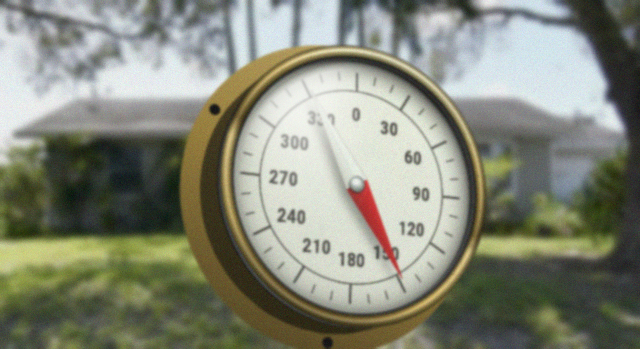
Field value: {"value": 150, "unit": "°"}
